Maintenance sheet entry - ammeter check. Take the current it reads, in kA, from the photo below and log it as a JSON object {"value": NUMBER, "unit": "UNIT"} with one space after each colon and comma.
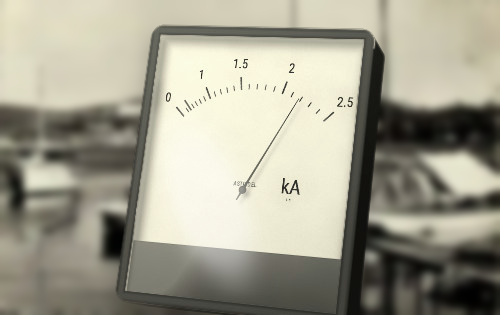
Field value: {"value": 2.2, "unit": "kA"}
